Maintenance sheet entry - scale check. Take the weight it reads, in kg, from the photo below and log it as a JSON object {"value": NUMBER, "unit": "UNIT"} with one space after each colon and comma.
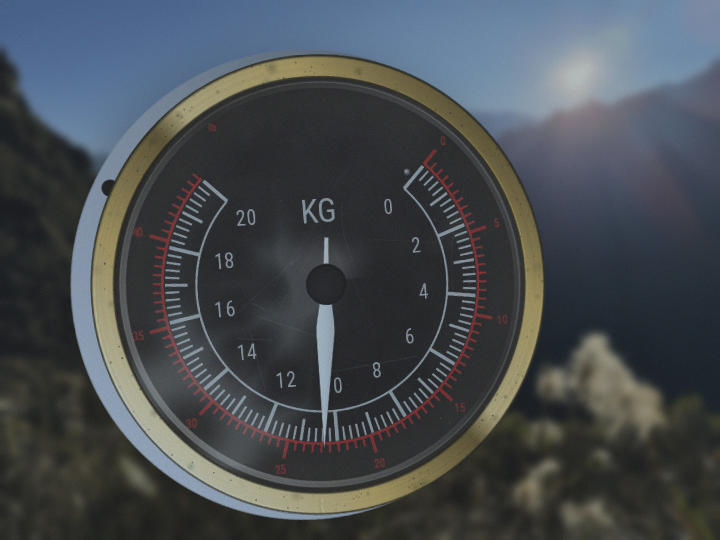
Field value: {"value": 10.4, "unit": "kg"}
